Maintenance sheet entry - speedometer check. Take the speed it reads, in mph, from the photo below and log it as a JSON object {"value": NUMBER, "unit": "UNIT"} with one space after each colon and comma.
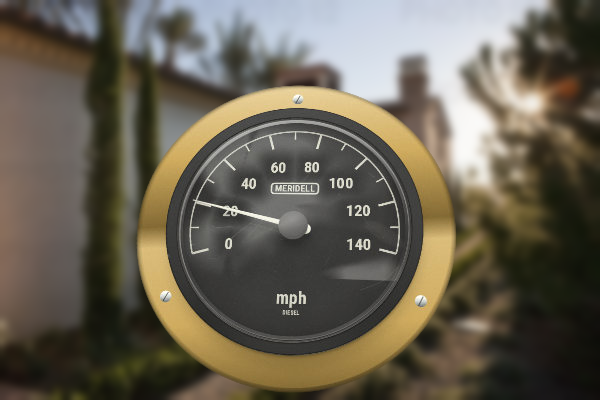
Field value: {"value": 20, "unit": "mph"}
